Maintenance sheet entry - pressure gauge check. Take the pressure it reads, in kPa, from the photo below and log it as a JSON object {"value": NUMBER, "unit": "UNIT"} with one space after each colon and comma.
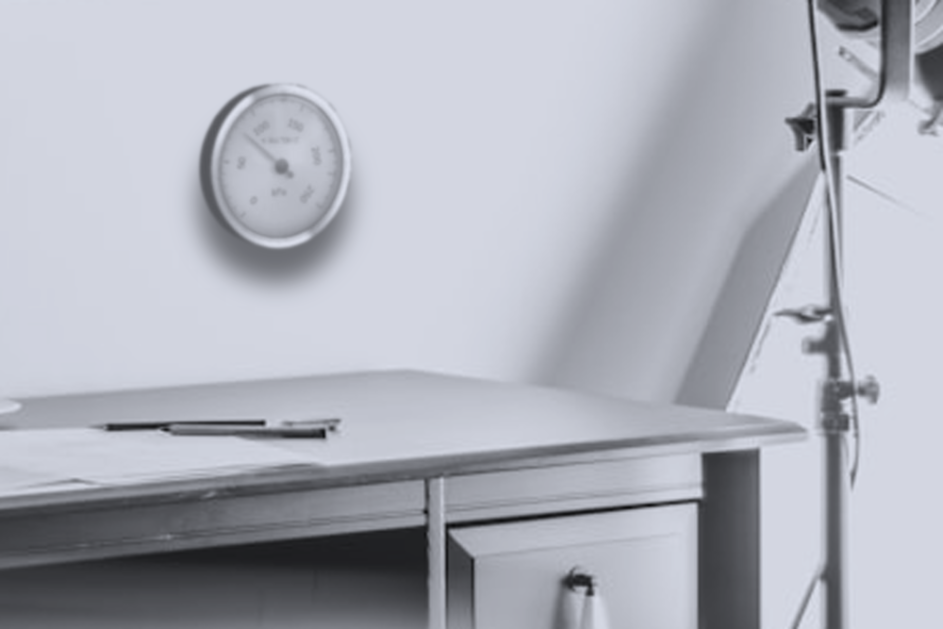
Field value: {"value": 80, "unit": "kPa"}
